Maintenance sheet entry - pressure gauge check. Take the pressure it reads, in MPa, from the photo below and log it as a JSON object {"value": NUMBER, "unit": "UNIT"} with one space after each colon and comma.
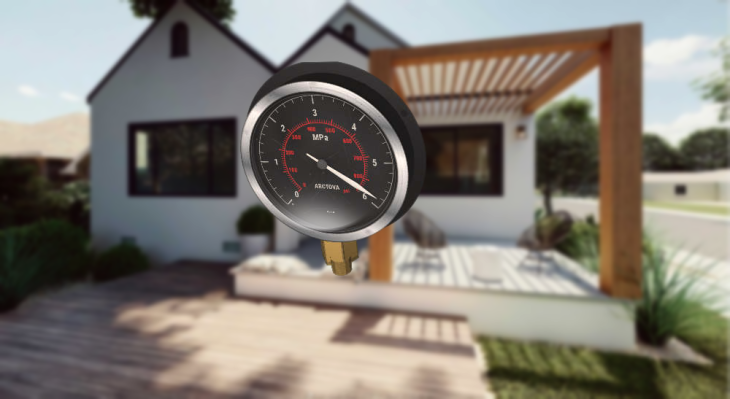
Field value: {"value": 5.8, "unit": "MPa"}
